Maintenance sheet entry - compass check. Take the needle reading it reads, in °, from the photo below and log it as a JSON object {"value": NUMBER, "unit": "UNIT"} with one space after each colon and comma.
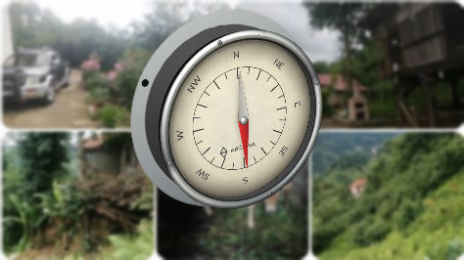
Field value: {"value": 180, "unit": "°"}
